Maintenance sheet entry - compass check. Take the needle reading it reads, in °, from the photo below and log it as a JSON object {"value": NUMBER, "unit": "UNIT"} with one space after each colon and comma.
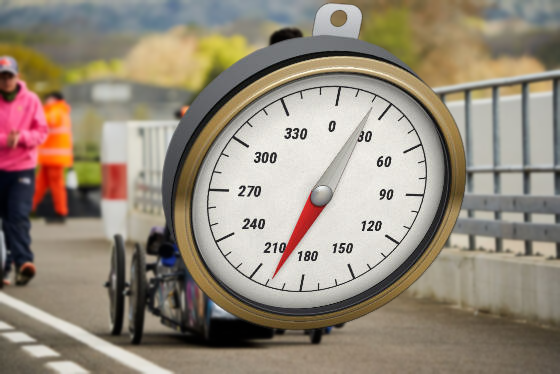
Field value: {"value": 200, "unit": "°"}
